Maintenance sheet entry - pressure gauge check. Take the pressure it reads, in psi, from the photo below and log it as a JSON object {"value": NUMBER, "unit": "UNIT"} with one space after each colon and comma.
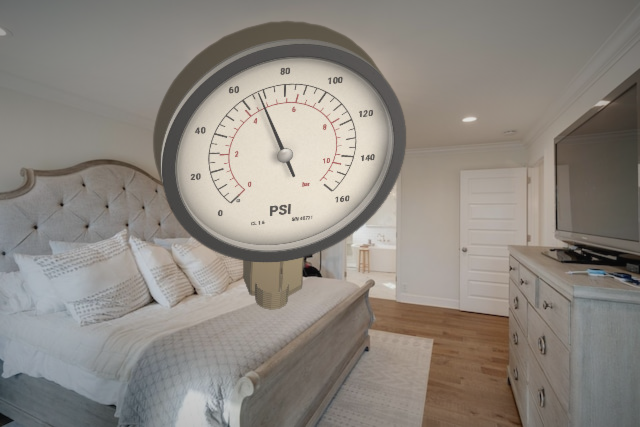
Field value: {"value": 67.5, "unit": "psi"}
